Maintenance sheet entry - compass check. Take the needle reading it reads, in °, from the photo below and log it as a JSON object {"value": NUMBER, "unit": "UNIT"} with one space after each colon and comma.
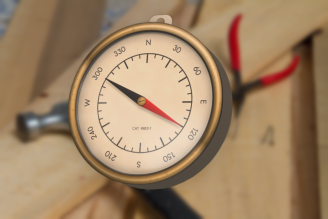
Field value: {"value": 120, "unit": "°"}
